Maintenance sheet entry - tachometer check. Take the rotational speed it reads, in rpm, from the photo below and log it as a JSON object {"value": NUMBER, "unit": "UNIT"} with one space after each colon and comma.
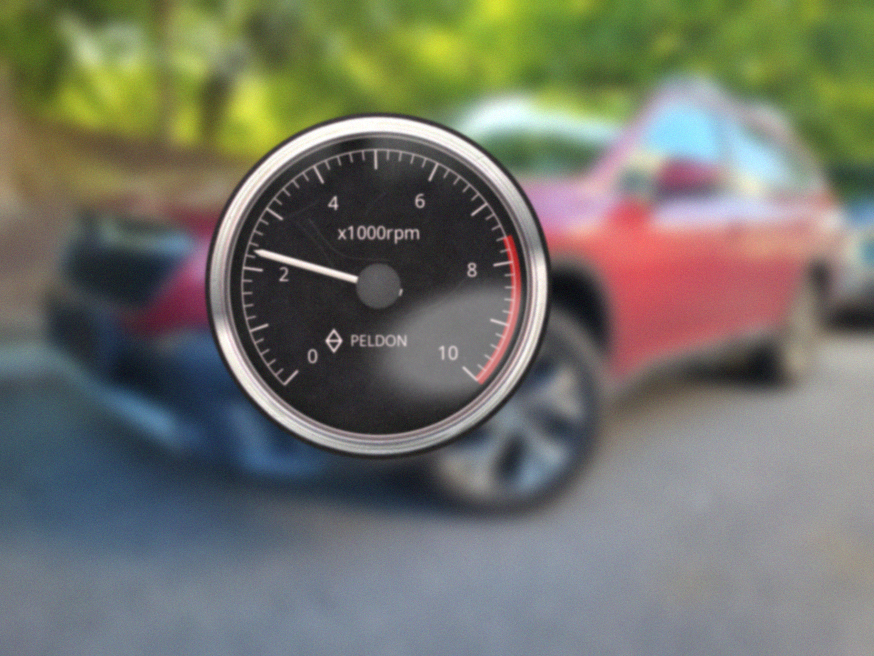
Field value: {"value": 2300, "unit": "rpm"}
